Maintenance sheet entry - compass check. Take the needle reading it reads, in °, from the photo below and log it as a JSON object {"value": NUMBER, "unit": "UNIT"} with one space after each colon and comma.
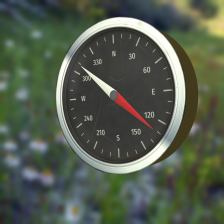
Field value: {"value": 130, "unit": "°"}
